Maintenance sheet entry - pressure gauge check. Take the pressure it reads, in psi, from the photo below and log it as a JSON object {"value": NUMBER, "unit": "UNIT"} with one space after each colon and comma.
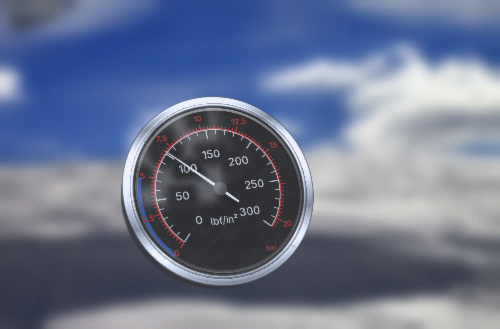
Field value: {"value": 100, "unit": "psi"}
